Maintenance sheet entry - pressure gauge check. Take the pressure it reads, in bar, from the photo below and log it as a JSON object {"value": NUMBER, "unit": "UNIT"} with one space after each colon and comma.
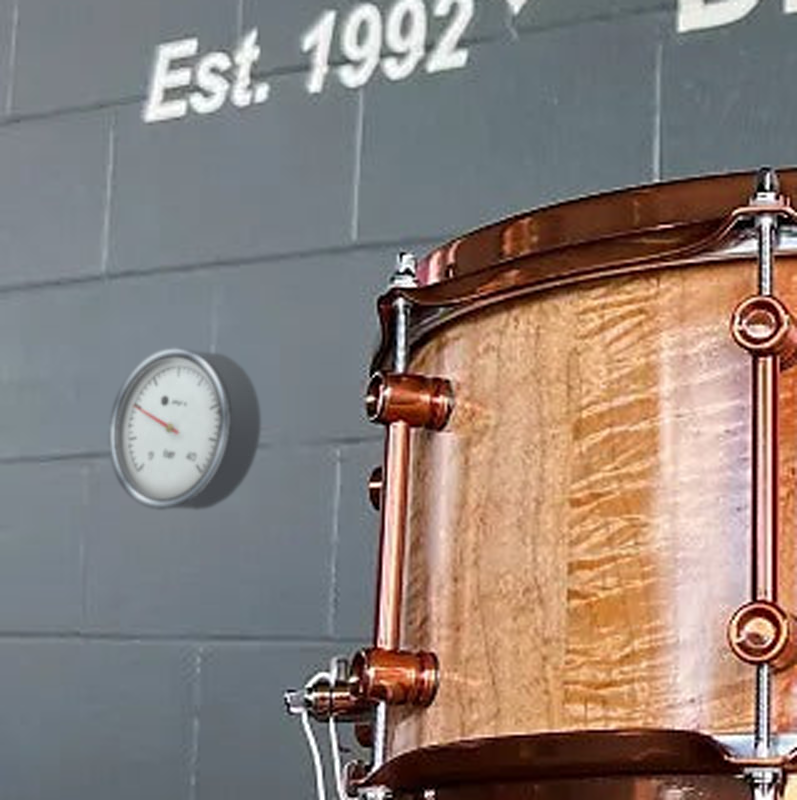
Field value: {"value": 10, "unit": "bar"}
